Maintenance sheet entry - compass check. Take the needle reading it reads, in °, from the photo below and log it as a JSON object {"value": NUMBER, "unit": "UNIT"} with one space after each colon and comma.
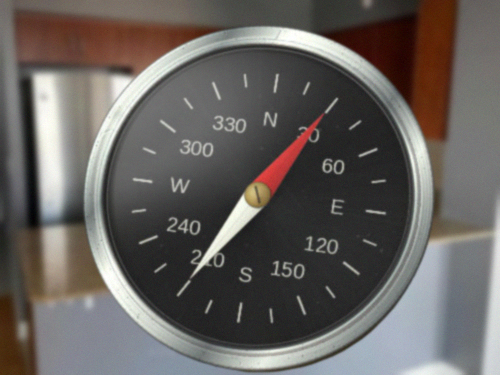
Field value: {"value": 30, "unit": "°"}
